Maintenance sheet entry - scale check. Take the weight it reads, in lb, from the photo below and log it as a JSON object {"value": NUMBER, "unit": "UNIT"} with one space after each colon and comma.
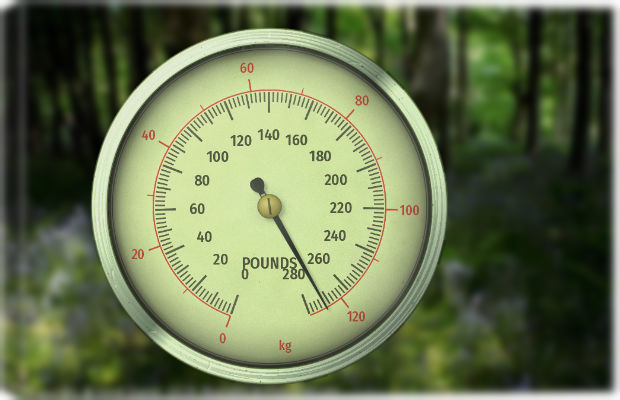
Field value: {"value": 272, "unit": "lb"}
